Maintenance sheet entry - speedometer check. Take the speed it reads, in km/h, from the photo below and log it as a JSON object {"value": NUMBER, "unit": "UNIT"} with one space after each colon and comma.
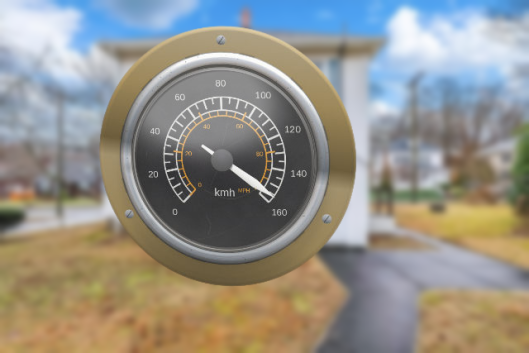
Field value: {"value": 155, "unit": "km/h"}
